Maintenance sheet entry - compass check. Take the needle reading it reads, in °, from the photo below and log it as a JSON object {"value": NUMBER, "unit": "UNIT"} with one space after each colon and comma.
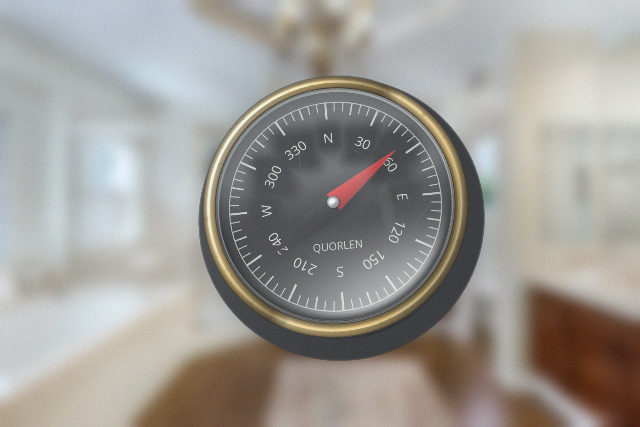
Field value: {"value": 55, "unit": "°"}
